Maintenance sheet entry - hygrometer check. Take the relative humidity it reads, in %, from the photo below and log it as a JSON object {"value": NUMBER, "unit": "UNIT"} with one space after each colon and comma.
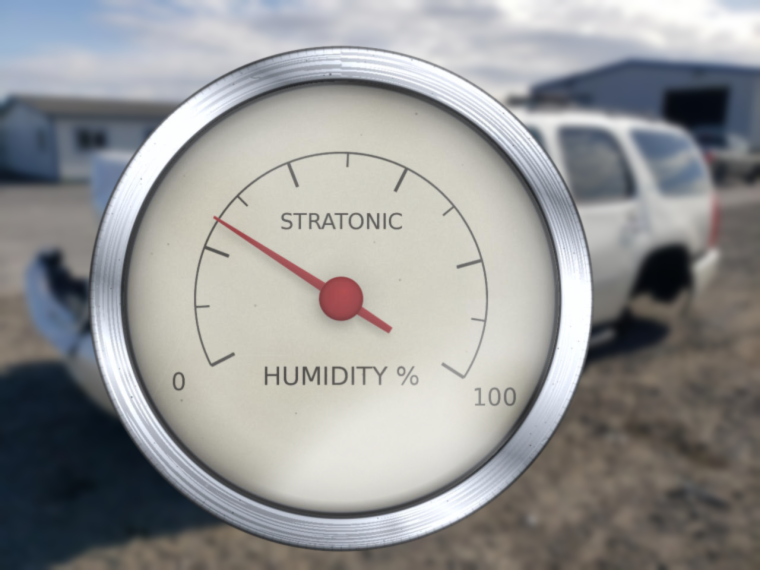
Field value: {"value": 25, "unit": "%"}
